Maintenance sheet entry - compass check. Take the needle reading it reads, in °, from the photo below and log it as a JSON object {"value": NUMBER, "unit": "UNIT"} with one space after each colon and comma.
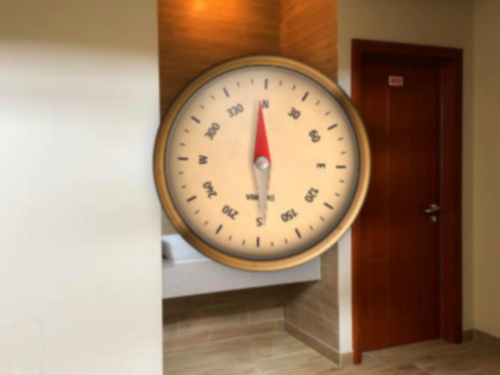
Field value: {"value": 355, "unit": "°"}
